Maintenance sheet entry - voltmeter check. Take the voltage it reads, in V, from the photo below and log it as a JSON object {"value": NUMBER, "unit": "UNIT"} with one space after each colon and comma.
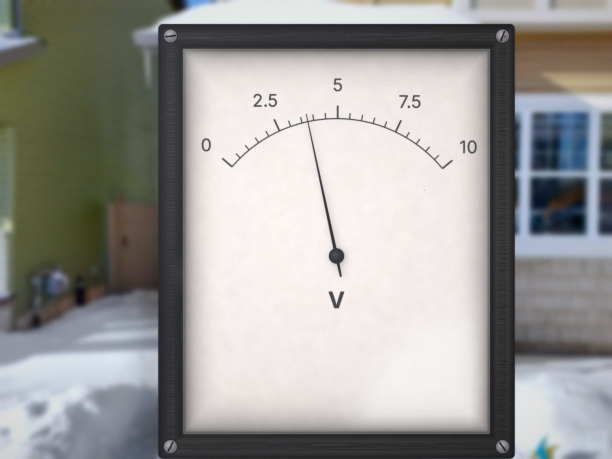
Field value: {"value": 3.75, "unit": "V"}
